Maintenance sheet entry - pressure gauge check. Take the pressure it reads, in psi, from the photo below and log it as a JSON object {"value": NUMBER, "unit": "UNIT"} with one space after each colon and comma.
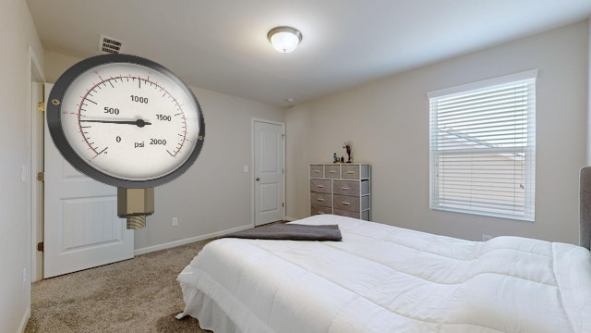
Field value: {"value": 300, "unit": "psi"}
